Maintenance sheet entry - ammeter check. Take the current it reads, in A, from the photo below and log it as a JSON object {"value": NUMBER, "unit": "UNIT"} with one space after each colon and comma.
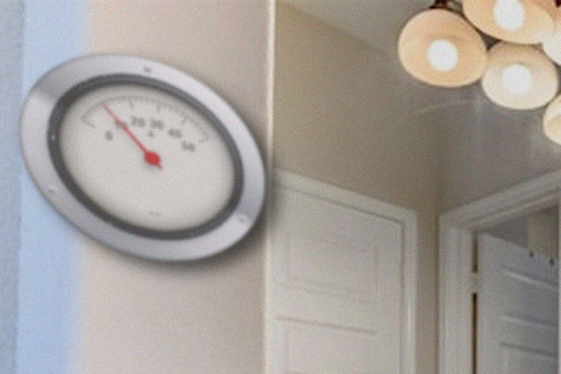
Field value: {"value": 10, "unit": "A"}
